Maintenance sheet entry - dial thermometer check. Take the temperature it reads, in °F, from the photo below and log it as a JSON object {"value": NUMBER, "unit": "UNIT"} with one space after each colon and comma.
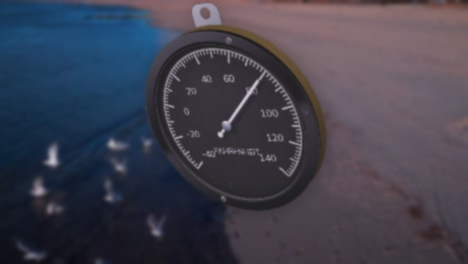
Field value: {"value": 80, "unit": "°F"}
